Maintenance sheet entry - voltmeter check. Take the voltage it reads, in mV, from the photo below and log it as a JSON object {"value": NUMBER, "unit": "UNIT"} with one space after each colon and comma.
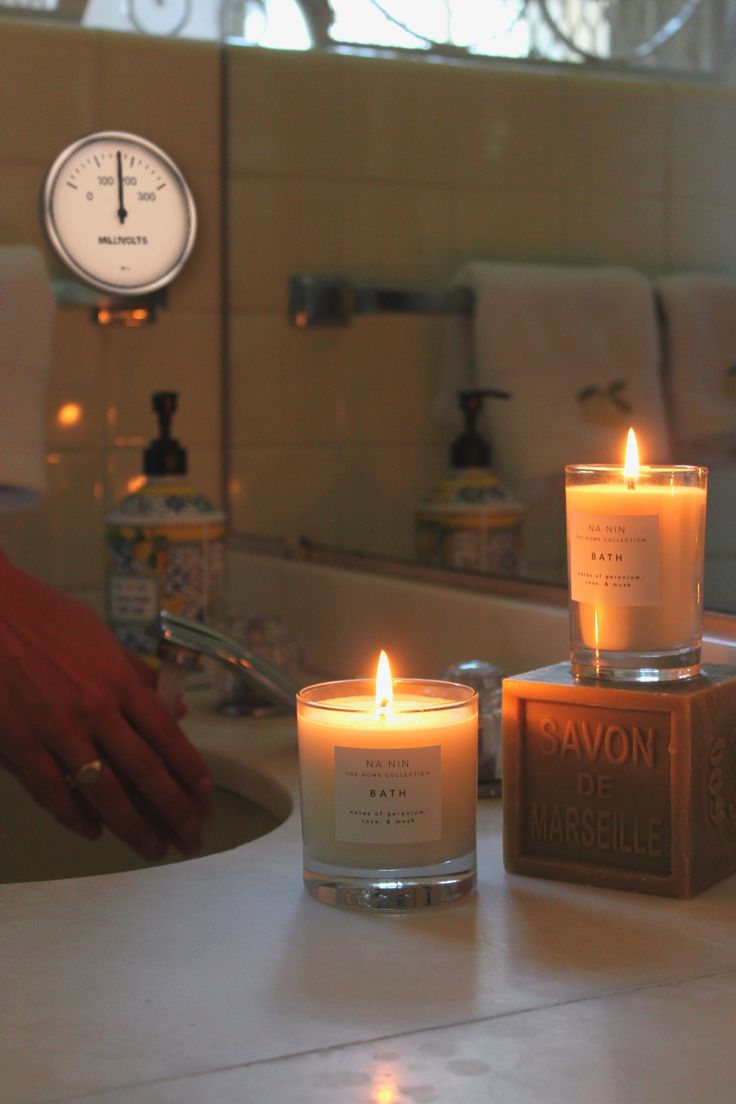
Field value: {"value": 160, "unit": "mV"}
